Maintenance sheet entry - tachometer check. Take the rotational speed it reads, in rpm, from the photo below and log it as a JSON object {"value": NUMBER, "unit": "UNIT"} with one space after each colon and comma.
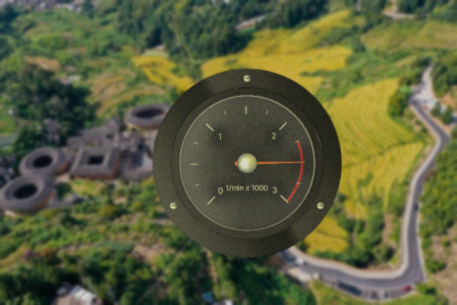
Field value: {"value": 2500, "unit": "rpm"}
